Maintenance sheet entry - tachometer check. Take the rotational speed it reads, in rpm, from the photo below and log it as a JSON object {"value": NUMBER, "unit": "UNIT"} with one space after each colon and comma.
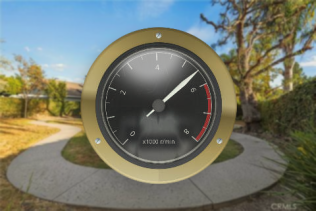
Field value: {"value": 5500, "unit": "rpm"}
